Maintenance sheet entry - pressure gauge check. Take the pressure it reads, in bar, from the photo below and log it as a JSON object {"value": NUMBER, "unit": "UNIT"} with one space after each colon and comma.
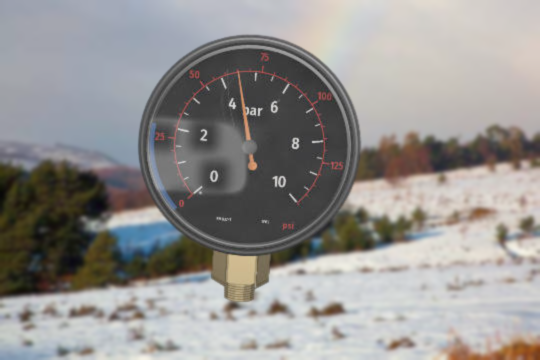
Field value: {"value": 4.5, "unit": "bar"}
